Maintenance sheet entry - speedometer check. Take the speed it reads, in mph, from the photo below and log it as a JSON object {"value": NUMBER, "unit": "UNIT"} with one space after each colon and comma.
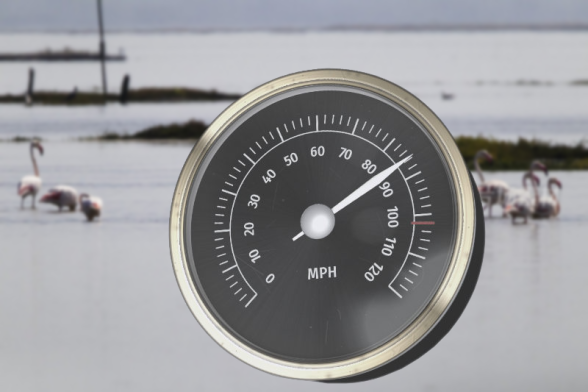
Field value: {"value": 86, "unit": "mph"}
